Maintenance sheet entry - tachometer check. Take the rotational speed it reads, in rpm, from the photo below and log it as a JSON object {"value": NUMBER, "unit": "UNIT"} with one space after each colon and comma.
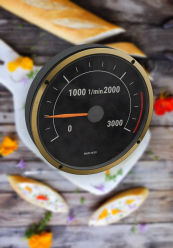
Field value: {"value": 400, "unit": "rpm"}
